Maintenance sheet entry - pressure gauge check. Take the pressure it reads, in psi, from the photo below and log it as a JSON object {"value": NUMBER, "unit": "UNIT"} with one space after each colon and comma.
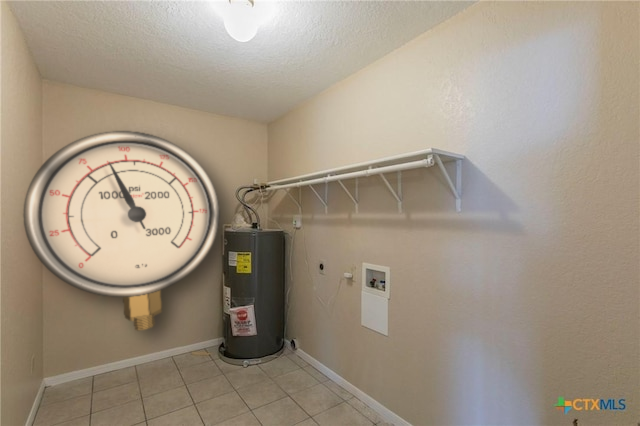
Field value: {"value": 1250, "unit": "psi"}
